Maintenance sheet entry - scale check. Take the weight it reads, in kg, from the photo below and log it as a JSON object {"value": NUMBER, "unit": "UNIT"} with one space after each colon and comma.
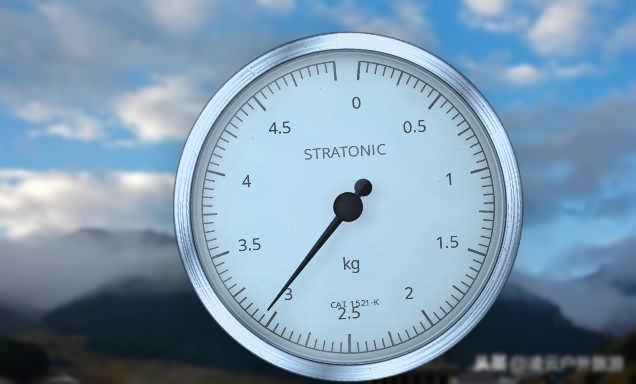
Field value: {"value": 3.05, "unit": "kg"}
